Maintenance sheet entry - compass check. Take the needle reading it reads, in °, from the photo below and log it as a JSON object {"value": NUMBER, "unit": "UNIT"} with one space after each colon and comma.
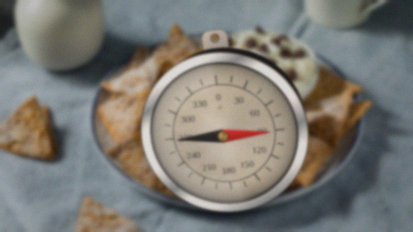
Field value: {"value": 90, "unit": "°"}
